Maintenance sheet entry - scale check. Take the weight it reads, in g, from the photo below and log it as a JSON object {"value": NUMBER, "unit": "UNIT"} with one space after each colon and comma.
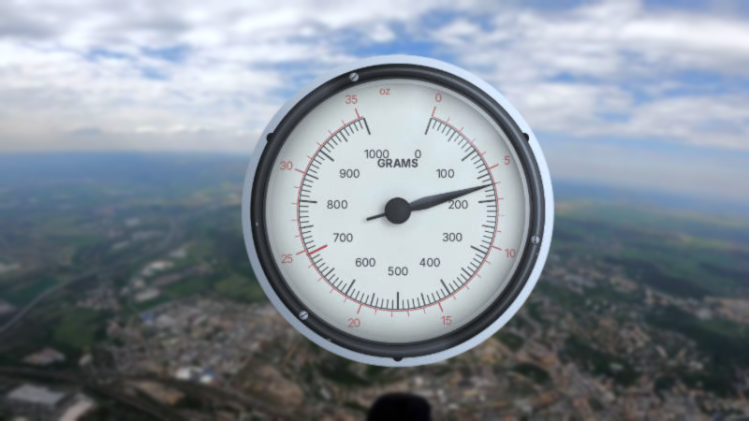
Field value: {"value": 170, "unit": "g"}
